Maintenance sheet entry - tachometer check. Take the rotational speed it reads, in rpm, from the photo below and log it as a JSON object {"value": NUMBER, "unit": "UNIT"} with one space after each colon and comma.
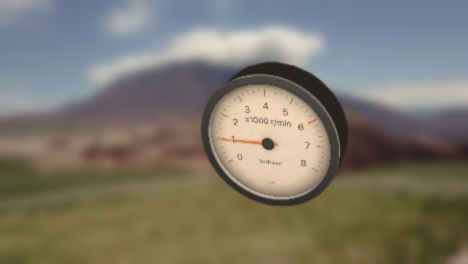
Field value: {"value": 1000, "unit": "rpm"}
